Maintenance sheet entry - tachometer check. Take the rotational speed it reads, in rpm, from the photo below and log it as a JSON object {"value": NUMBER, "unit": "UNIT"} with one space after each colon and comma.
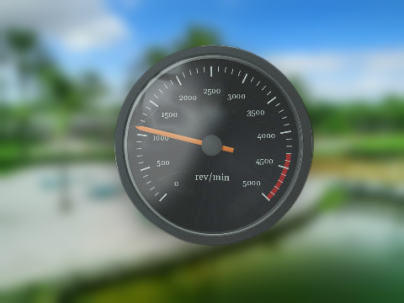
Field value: {"value": 1100, "unit": "rpm"}
